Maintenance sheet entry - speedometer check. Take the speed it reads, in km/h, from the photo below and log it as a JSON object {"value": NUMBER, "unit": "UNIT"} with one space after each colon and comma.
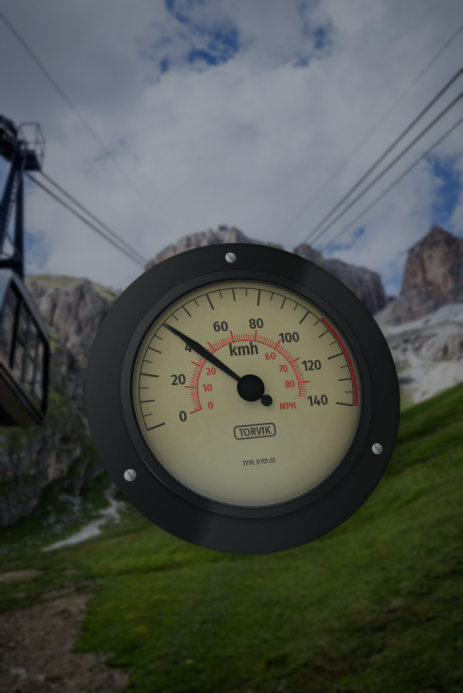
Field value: {"value": 40, "unit": "km/h"}
